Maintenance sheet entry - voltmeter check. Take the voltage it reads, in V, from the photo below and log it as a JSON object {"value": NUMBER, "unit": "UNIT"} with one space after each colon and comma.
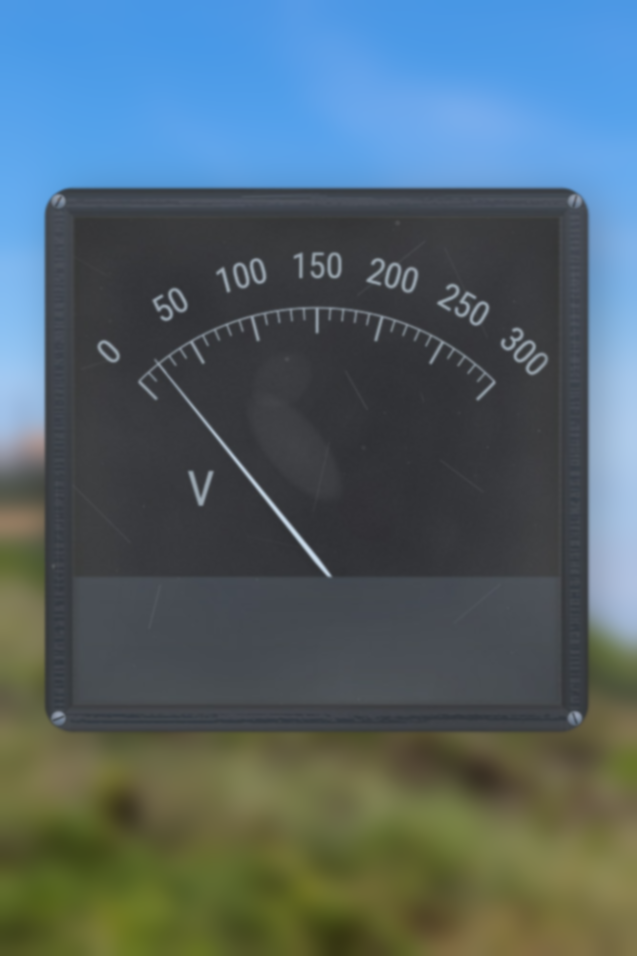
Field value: {"value": 20, "unit": "V"}
